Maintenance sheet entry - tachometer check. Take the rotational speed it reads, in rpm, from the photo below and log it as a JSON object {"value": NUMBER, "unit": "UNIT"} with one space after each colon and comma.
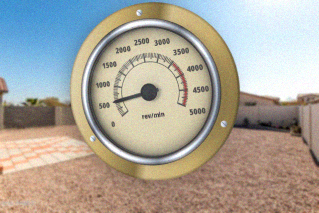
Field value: {"value": 500, "unit": "rpm"}
